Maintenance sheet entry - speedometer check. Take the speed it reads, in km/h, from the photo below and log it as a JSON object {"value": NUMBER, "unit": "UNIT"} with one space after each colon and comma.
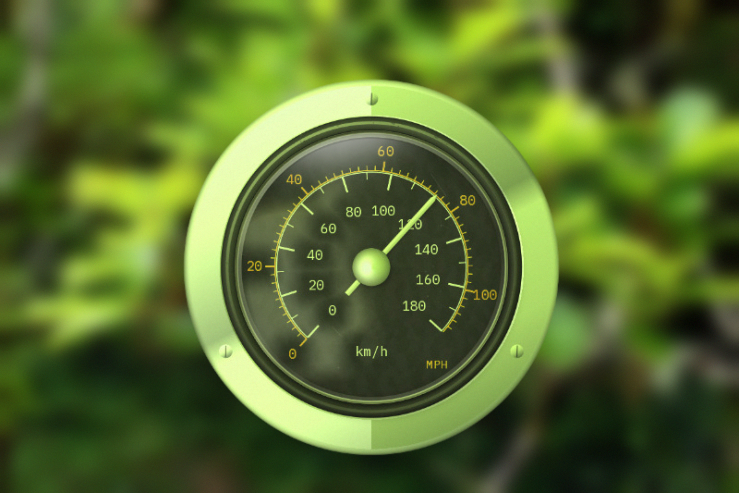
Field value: {"value": 120, "unit": "km/h"}
